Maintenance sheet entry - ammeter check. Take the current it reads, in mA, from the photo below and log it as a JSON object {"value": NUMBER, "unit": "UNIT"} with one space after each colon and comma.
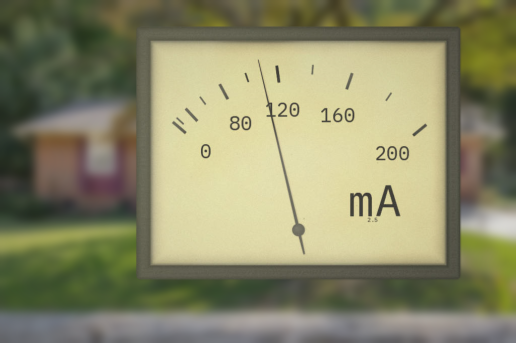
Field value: {"value": 110, "unit": "mA"}
